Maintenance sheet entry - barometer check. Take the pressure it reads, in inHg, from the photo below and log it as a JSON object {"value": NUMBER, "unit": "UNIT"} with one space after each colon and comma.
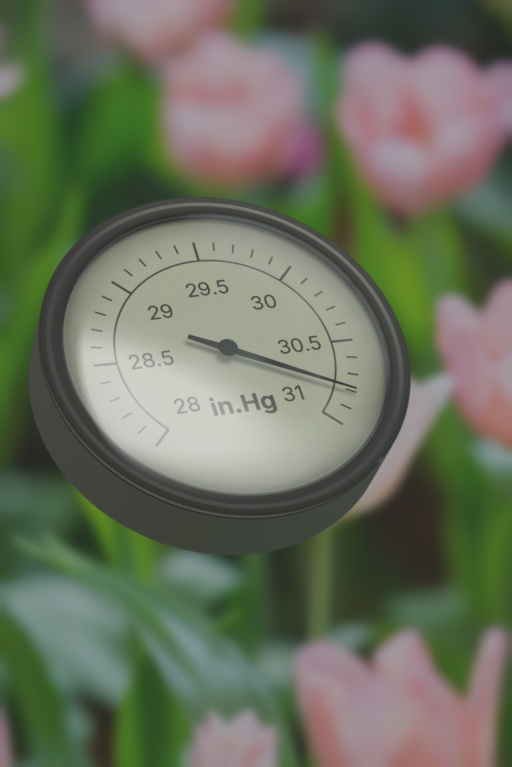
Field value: {"value": 30.8, "unit": "inHg"}
